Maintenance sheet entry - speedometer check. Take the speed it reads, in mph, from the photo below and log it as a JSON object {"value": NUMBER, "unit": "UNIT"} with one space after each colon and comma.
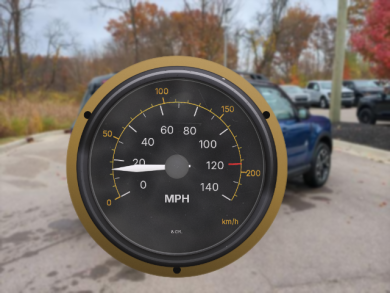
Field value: {"value": 15, "unit": "mph"}
